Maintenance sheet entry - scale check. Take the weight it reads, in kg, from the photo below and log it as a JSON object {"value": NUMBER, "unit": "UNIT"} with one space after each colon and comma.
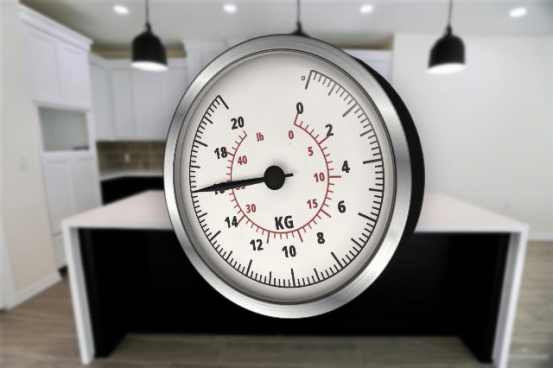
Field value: {"value": 16, "unit": "kg"}
